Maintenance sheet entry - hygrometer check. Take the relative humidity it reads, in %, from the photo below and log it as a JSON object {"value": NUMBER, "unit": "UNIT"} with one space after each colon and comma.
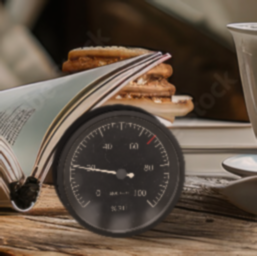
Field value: {"value": 20, "unit": "%"}
